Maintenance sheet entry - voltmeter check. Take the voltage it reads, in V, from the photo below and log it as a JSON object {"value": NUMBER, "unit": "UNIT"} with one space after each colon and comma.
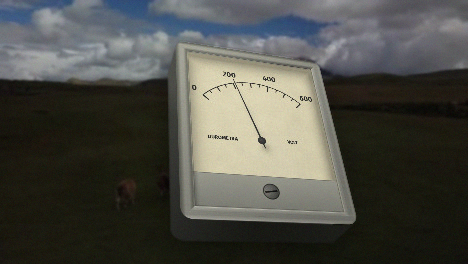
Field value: {"value": 200, "unit": "V"}
